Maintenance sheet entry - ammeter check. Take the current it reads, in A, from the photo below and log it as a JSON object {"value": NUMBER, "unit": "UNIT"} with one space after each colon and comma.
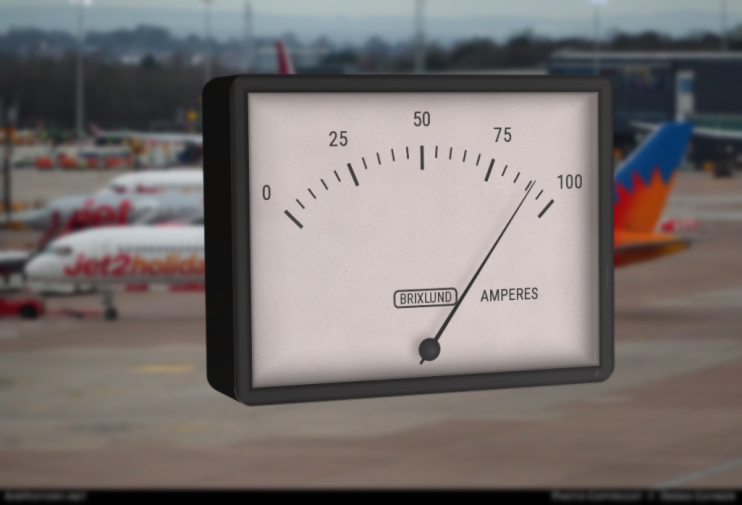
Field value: {"value": 90, "unit": "A"}
